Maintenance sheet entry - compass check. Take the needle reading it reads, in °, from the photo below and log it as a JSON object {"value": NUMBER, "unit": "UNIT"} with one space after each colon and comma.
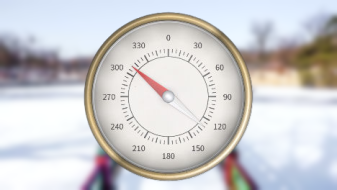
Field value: {"value": 310, "unit": "°"}
